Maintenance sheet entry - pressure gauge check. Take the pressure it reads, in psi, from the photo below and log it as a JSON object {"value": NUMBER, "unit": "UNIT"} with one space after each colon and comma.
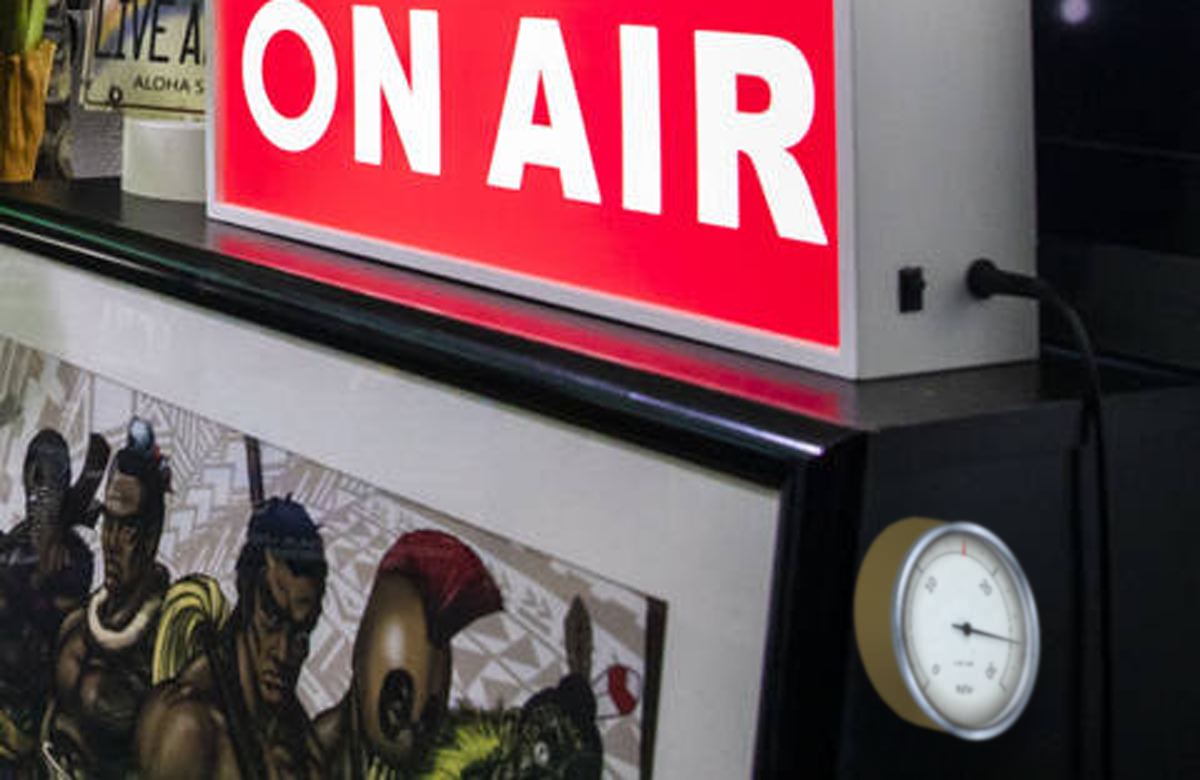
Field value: {"value": 26, "unit": "psi"}
